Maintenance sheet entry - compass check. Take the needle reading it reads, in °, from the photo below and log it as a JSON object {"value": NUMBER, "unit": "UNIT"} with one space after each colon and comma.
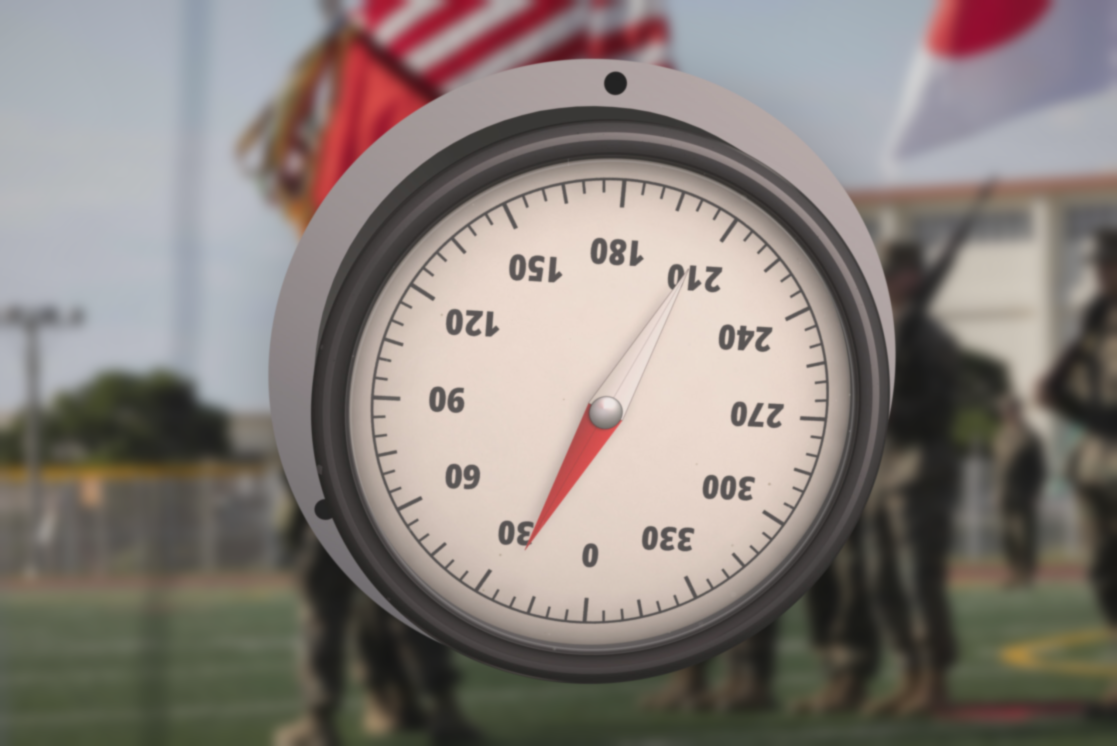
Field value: {"value": 25, "unit": "°"}
